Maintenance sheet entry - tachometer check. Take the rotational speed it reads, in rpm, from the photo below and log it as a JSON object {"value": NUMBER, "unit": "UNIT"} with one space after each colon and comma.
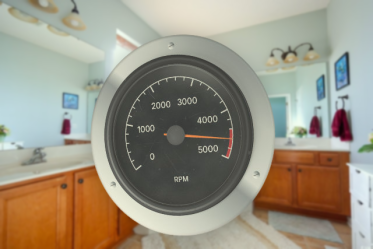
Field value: {"value": 4600, "unit": "rpm"}
